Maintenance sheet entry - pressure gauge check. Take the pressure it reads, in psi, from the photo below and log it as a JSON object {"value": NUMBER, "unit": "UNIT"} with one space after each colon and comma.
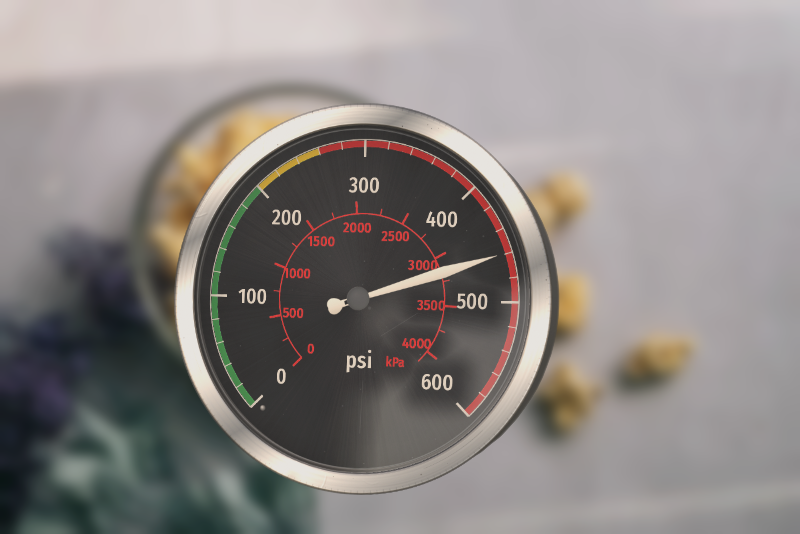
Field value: {"value": 460, "unit": "psi"}
